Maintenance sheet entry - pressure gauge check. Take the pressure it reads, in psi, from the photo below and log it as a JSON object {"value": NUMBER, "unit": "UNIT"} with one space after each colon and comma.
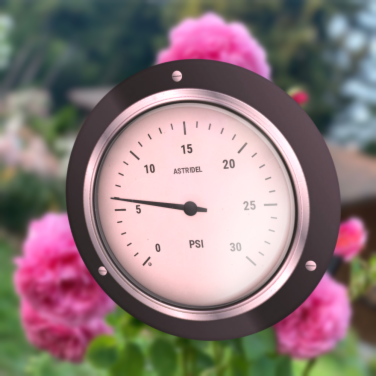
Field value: {"value": 6, "unit": "psi"}
